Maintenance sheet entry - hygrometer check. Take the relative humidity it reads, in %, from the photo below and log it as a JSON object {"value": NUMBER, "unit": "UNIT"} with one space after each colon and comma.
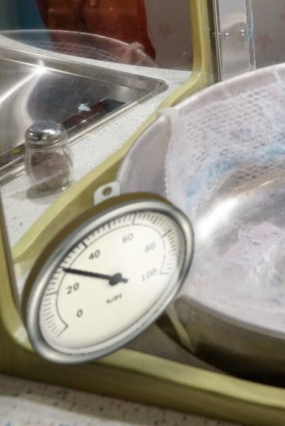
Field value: {"value": 30, "unit": "%"}
